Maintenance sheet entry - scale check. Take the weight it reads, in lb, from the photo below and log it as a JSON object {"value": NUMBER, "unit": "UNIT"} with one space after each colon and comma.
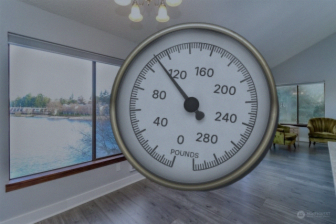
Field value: {"value": 110, "unit": "lb"}
